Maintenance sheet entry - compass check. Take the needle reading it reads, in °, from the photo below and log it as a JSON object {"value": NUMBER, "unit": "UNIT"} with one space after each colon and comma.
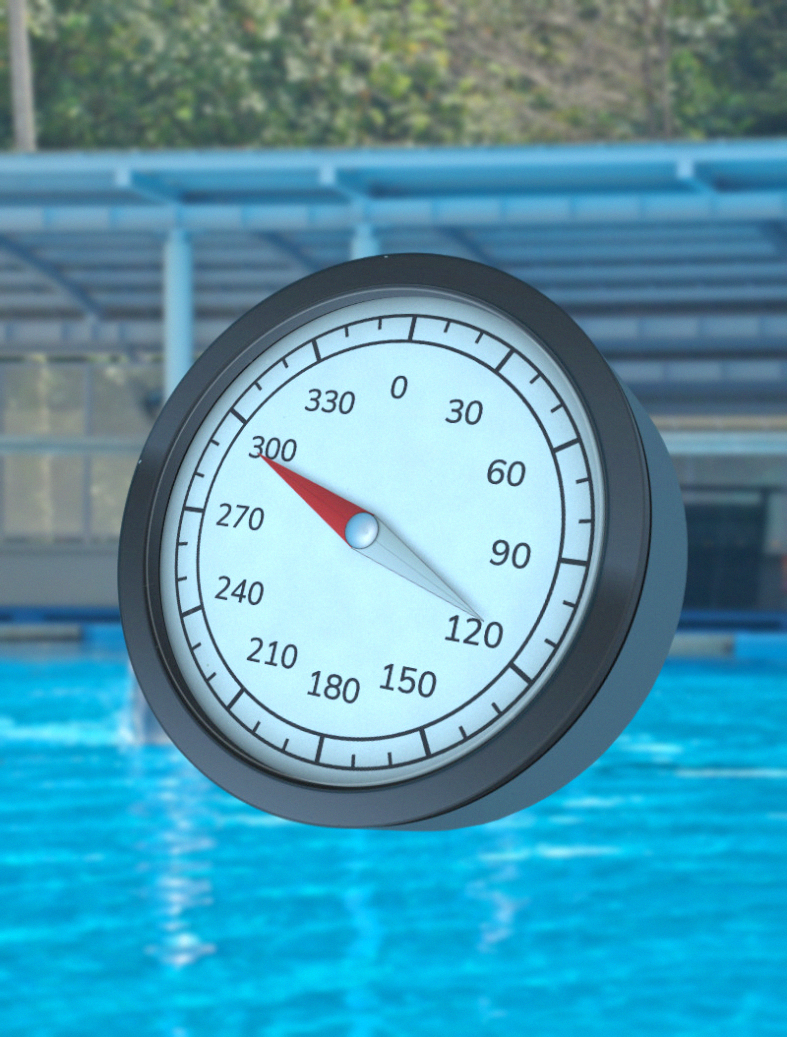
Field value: {"value": 295, "unit": "°"}
